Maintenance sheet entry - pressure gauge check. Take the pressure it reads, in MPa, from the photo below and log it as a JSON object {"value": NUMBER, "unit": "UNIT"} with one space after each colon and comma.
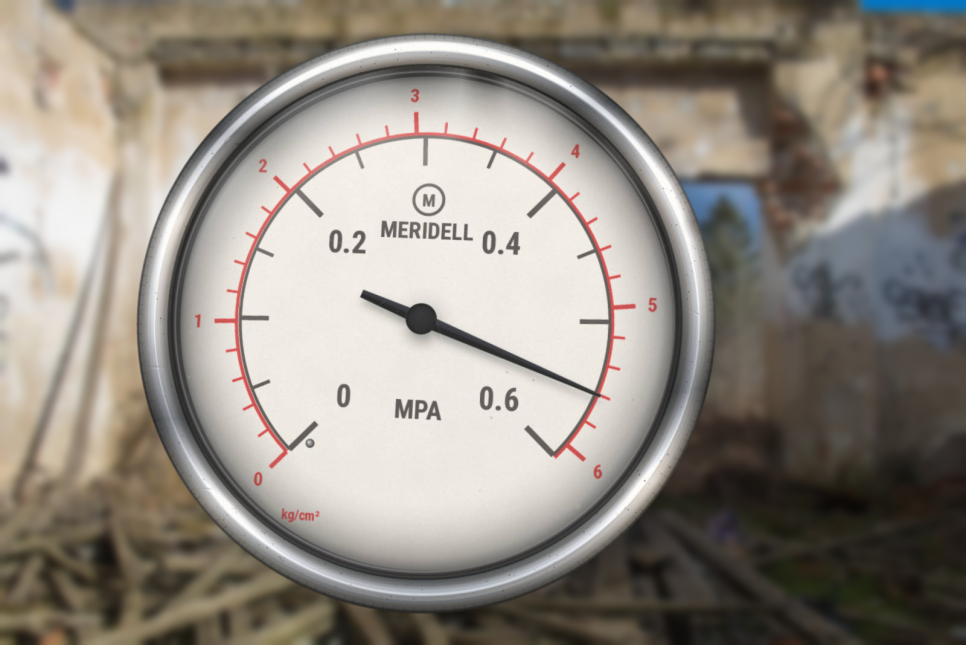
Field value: {"value": 0.55, "unit": "MPa"}
